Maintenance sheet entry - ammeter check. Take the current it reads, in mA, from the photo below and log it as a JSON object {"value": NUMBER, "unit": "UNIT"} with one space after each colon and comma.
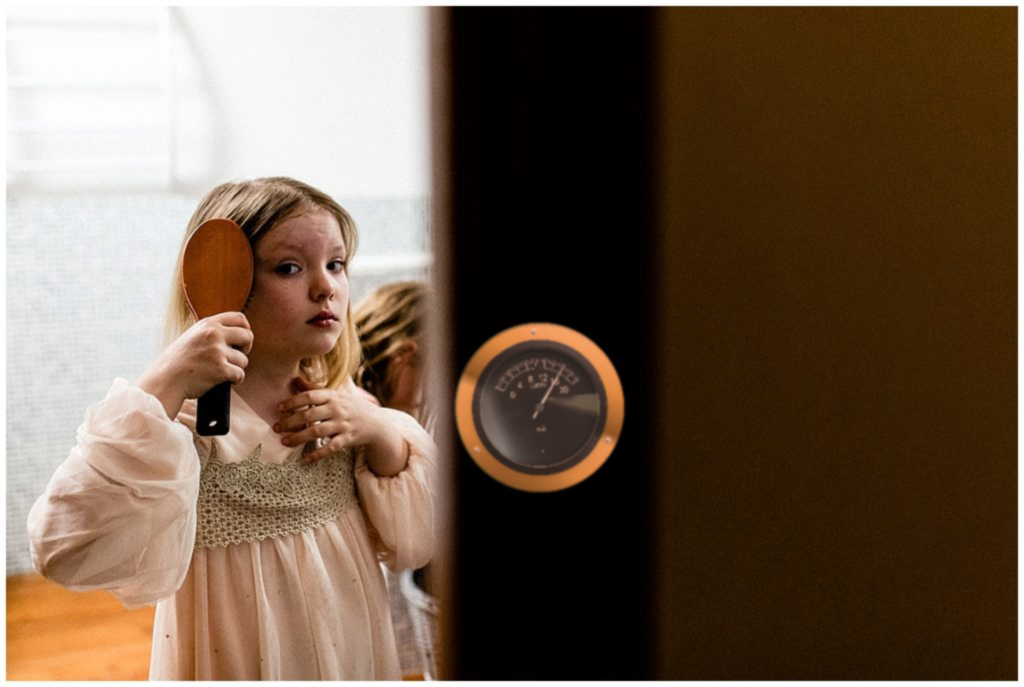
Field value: {"value": 16, "unit": "mA"}
